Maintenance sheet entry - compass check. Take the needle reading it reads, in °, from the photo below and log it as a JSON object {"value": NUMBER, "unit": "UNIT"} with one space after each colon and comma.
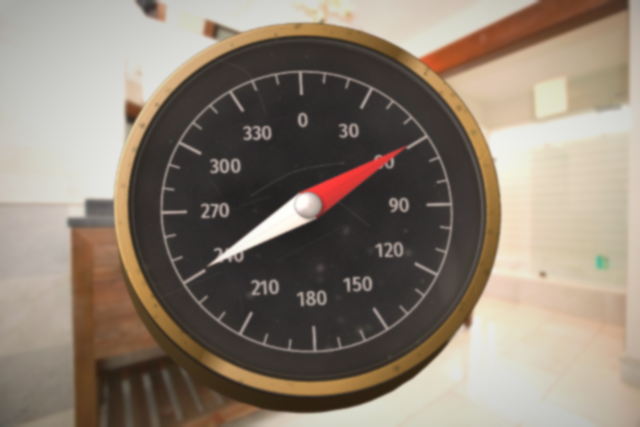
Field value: {"value": 60, "unit": "°"}
